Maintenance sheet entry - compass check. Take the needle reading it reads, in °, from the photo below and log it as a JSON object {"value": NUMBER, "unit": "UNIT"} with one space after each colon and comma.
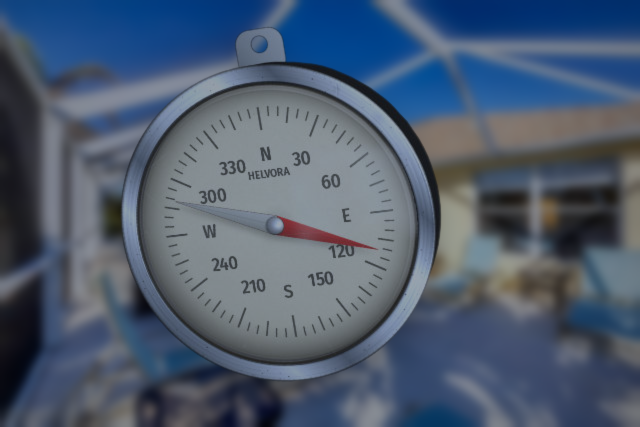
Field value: {"value": 110, "unit": "°"}
